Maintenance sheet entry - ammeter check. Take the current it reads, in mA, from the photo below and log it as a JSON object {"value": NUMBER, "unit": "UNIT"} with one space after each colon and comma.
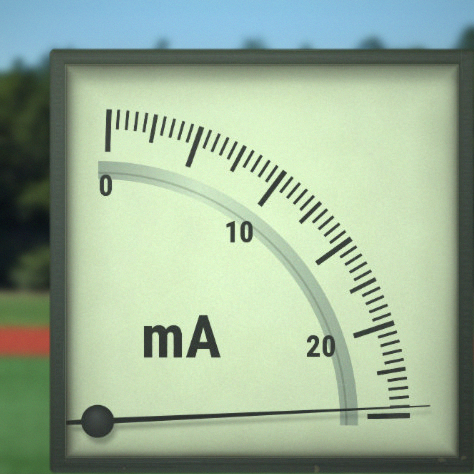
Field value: {"value": 24.5, "unit": "mA"}
